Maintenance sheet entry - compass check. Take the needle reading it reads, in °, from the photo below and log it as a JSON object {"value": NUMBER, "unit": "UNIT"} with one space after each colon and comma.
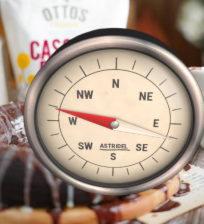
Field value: {"value": 285, "unit": "°"}
